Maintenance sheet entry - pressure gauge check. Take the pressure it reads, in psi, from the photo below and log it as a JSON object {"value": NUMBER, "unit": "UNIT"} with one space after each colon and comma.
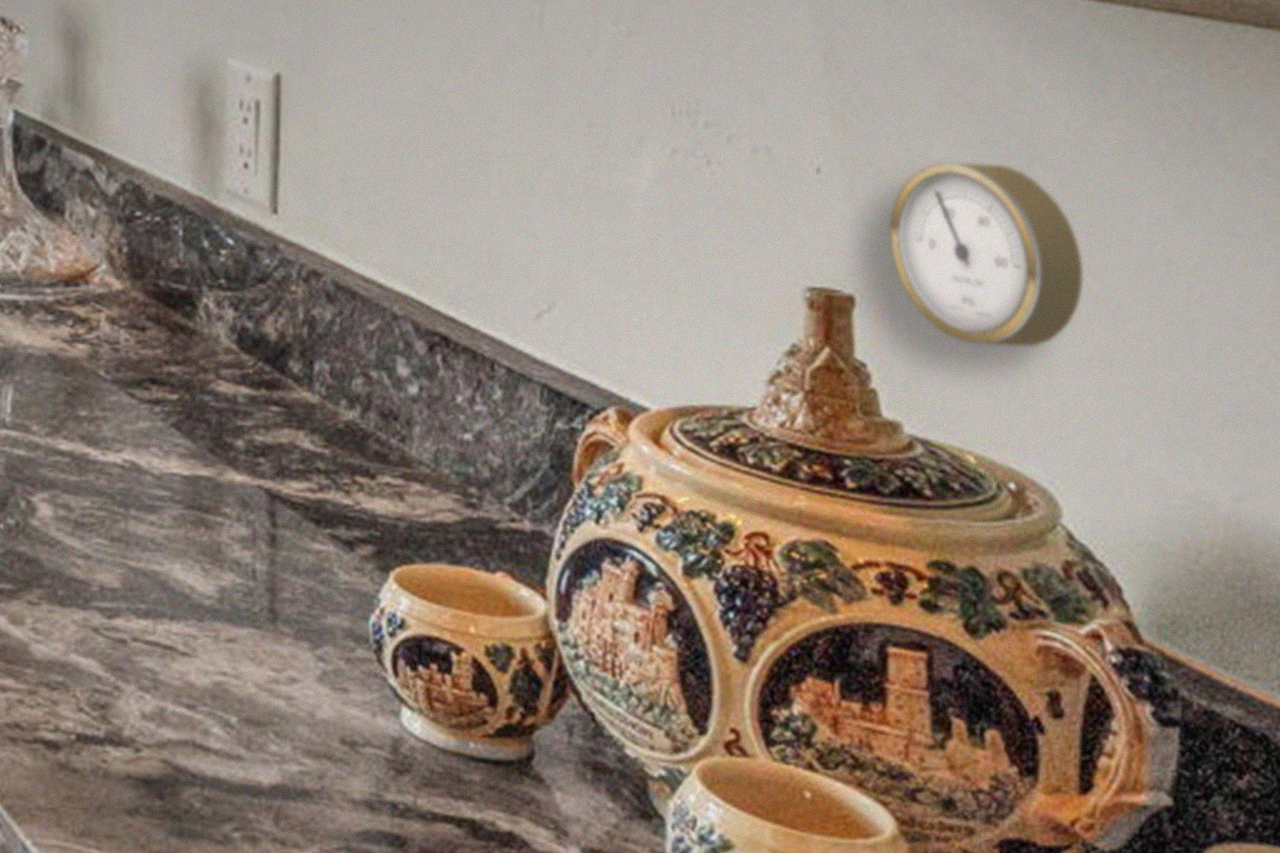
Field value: {"value": 20, "unit": "psi"}
